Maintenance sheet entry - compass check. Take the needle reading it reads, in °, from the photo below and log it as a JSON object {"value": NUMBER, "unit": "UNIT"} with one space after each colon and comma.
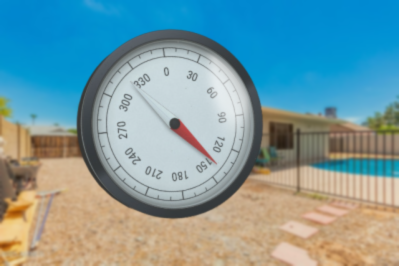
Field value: {"value": 140, "unit": "°"}
